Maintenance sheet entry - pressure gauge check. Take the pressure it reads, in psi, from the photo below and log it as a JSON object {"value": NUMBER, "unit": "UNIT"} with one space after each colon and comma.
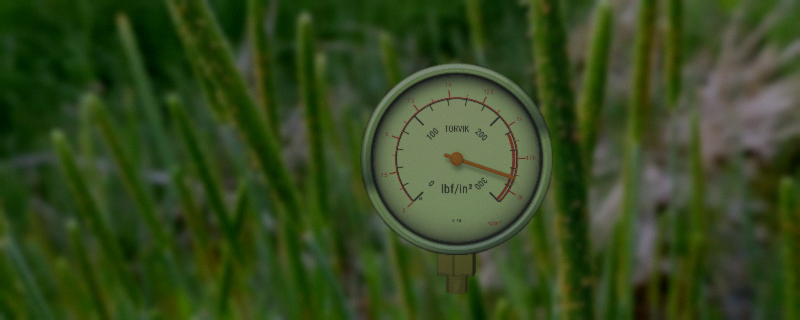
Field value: {"value": 270, "unit": "psi"}
